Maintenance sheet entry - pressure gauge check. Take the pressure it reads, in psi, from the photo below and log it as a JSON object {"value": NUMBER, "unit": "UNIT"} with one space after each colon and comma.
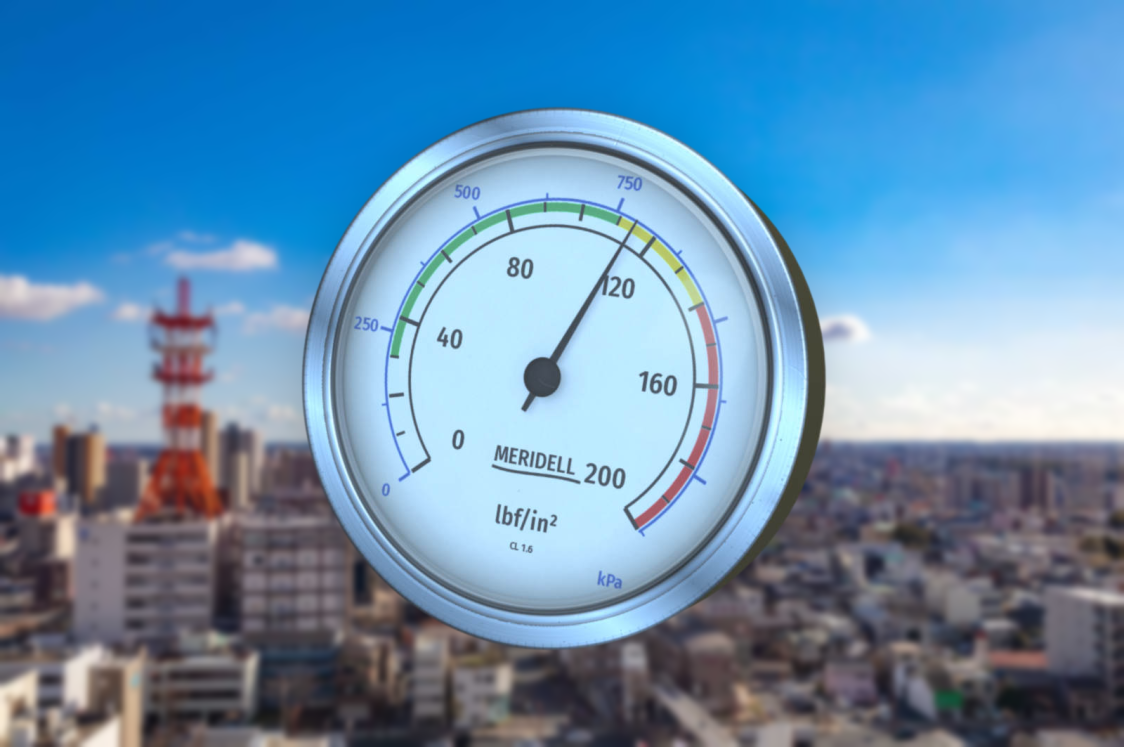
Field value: {"value": 115, "unit": "psi"}
